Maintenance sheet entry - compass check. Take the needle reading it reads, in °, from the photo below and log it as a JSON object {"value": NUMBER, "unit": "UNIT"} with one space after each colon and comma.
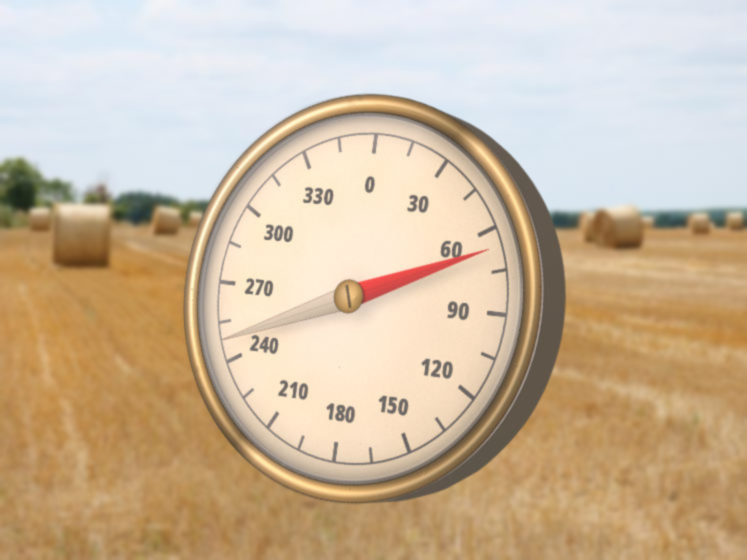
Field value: {"value": 67.5, "unit": "°"}
